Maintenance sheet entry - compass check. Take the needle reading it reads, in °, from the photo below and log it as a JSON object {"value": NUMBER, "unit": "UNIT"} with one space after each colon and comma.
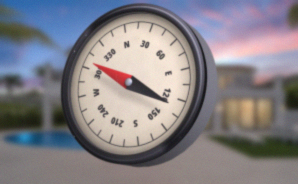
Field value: {"value": 307.5, "unit": "°"}
